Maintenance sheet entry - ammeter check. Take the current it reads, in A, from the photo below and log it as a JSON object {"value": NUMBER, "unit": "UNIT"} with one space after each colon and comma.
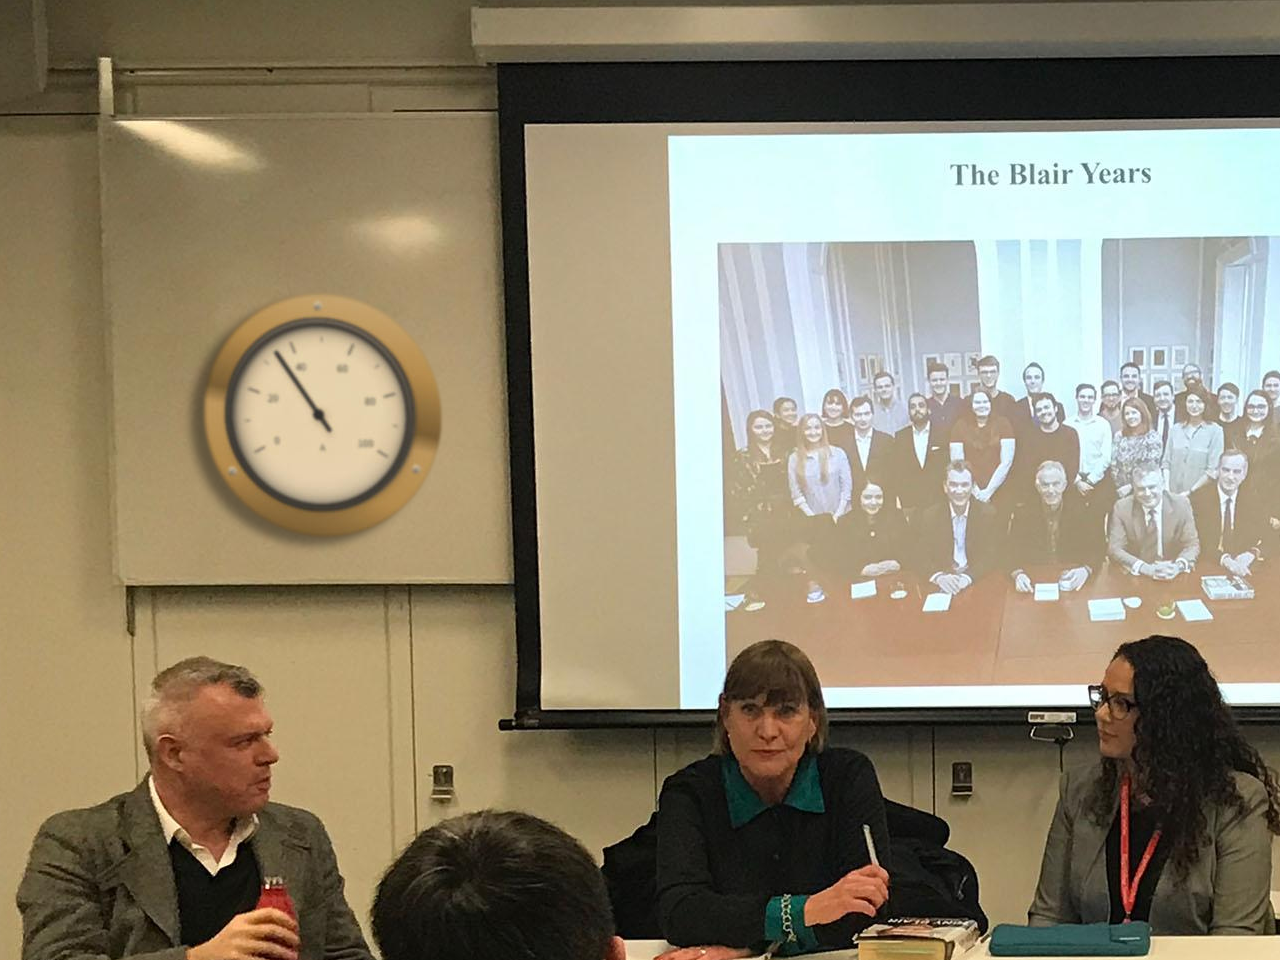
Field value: {"value": 35, "unit": "A"}
